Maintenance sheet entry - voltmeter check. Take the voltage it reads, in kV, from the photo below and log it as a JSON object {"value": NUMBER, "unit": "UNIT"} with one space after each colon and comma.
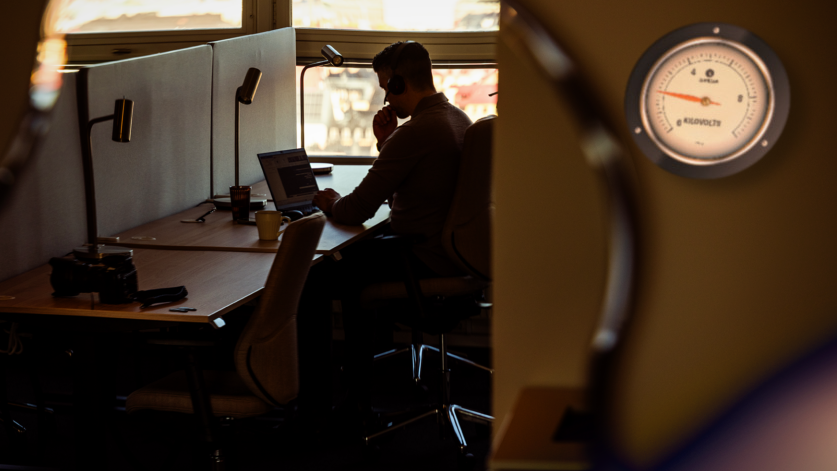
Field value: {"value": 2, "unit": "kV"}
